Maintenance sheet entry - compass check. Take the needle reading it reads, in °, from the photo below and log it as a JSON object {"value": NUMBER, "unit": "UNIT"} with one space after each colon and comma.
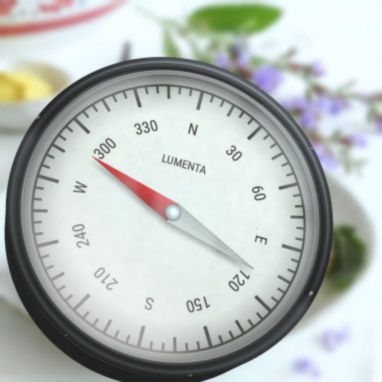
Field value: {"value": 290, "unit": "°"}
